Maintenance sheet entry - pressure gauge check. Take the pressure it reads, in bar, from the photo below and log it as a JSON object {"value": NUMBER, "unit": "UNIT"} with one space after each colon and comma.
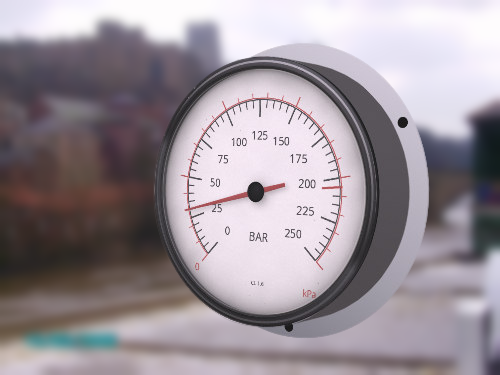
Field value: {"value": 30, "unit": "bar"}
